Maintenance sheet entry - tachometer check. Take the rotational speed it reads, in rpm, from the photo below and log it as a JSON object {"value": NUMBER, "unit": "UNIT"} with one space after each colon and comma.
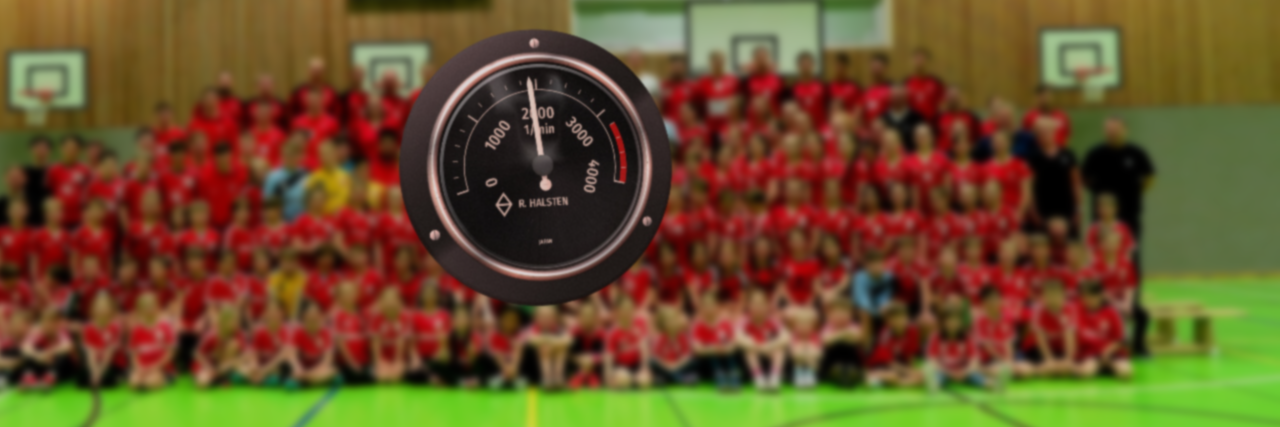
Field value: {"value": 1900, "unit": "rpm"}
